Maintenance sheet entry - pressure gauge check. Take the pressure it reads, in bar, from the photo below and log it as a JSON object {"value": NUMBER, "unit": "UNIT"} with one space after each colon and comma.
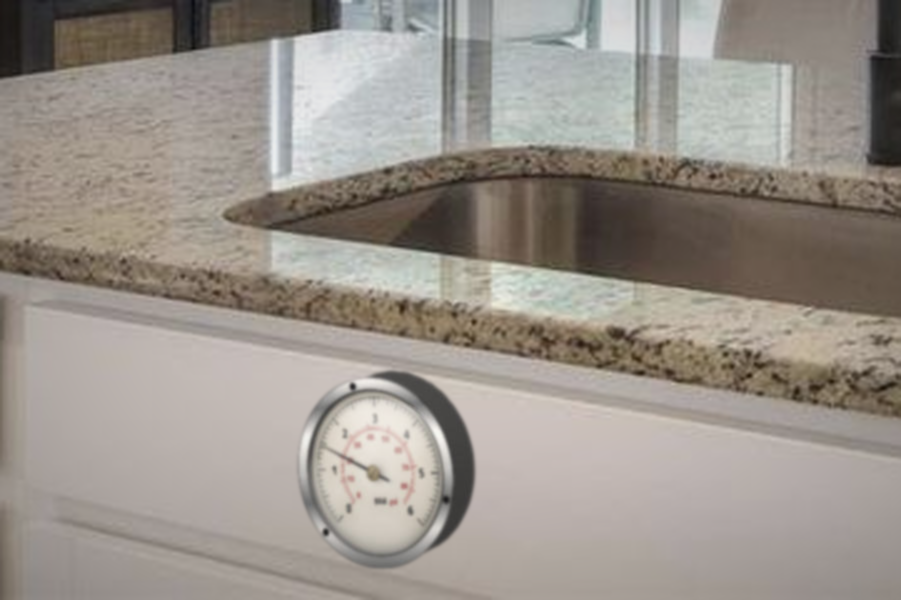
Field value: {"value": 1.5, "unit": "bar"}
